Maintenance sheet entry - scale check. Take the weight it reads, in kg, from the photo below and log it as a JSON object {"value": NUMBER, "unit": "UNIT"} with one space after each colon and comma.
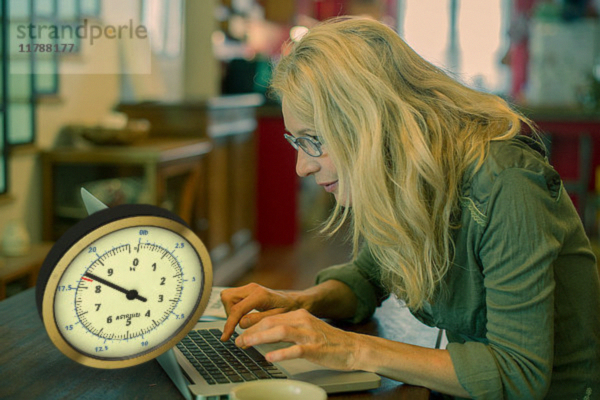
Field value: {"value": 8.5, "unit": "kg"}
